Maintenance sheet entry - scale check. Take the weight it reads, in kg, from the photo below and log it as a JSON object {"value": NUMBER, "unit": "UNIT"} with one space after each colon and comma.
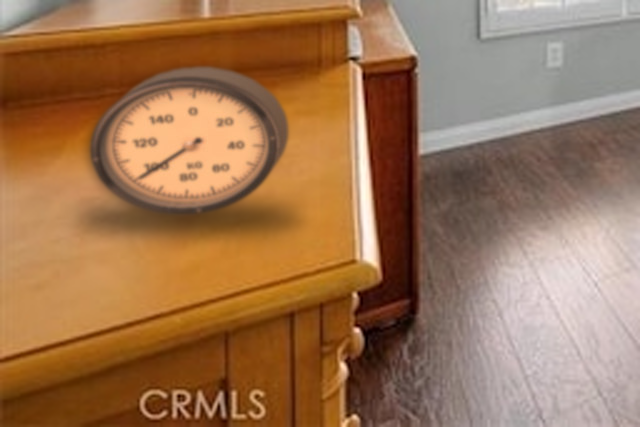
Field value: {"value": 100, "unit": "kg"}
